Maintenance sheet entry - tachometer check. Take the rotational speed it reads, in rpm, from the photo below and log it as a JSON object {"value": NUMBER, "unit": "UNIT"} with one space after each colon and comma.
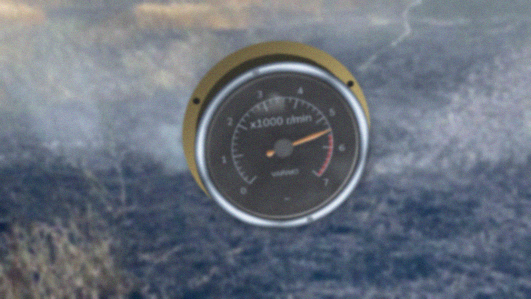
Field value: {"value": 5400, "unit": "rpm"}
